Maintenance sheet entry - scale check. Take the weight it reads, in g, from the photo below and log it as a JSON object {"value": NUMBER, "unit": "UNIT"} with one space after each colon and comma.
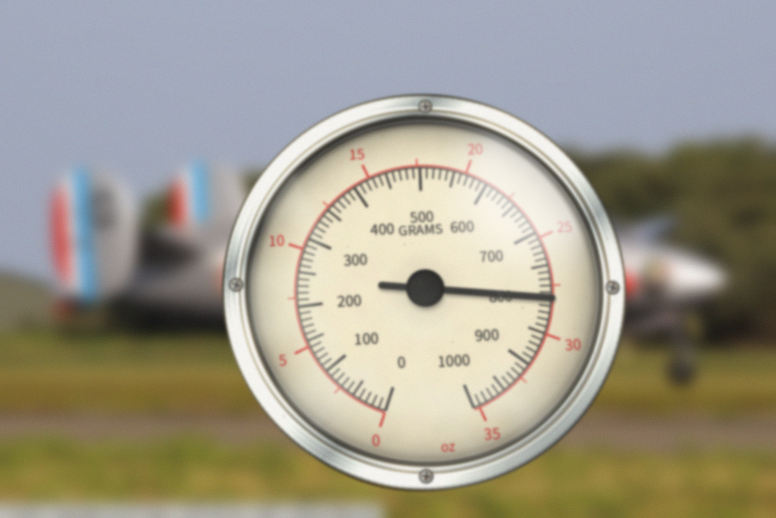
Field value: {"value": 800, "unit": "g"}
